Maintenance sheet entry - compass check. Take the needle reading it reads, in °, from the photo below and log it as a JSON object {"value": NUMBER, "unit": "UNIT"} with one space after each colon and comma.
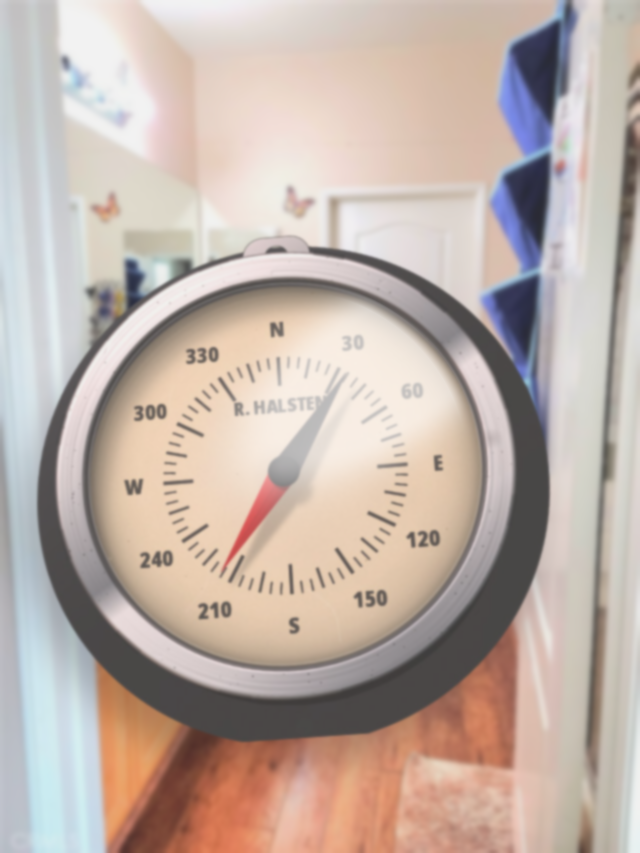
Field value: {"value": 215, "unit": "°"}
